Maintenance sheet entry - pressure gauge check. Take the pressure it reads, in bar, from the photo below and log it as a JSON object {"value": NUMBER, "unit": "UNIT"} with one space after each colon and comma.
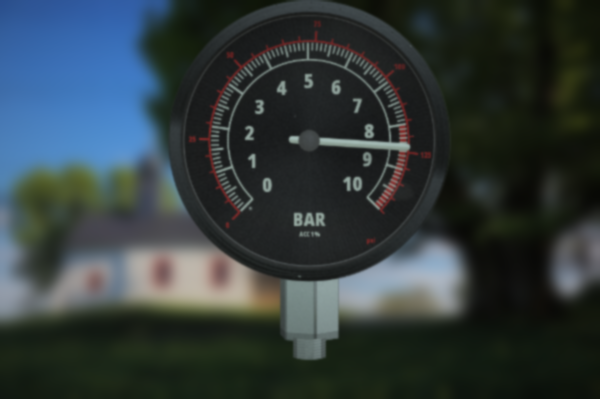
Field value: {"value": 8.5, "unit": "bar"}
